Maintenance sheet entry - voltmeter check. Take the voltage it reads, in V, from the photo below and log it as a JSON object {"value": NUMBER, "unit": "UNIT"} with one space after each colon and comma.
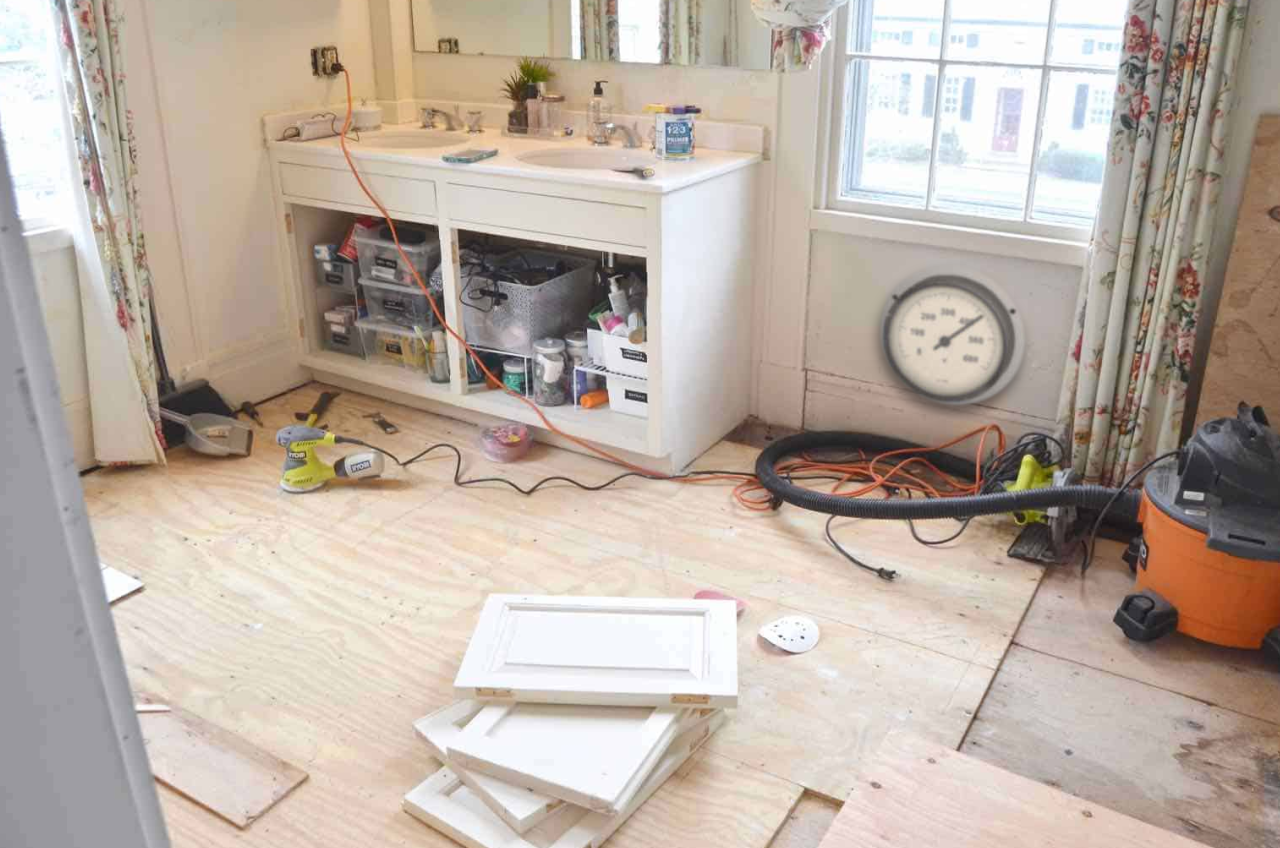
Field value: {"value": 420, "unit": "V"}
